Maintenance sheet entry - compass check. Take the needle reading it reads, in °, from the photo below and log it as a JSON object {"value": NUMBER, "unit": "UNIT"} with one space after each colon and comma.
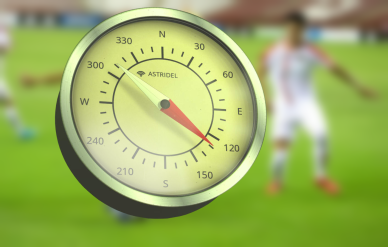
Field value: {"value": 130, "unit": "°"}
